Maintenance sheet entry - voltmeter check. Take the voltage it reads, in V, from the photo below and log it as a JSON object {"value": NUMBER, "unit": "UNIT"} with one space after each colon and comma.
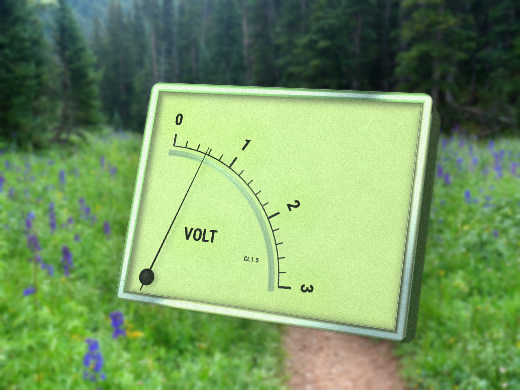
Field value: {"value": 0.6, "unit": "V"}
